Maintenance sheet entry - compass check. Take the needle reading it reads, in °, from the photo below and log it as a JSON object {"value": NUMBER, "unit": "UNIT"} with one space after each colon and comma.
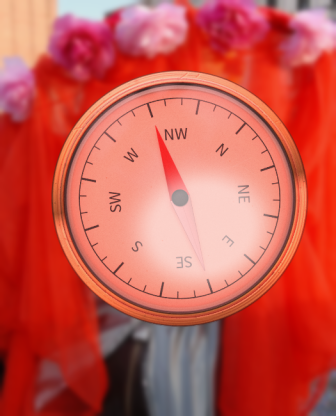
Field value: {"value": 300, "unit": "°"}
